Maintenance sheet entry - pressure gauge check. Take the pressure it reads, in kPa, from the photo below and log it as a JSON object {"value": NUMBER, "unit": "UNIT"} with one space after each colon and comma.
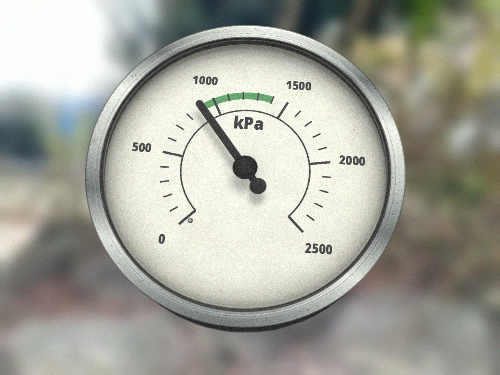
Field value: {"value": 900, "unit": "kPa"}
